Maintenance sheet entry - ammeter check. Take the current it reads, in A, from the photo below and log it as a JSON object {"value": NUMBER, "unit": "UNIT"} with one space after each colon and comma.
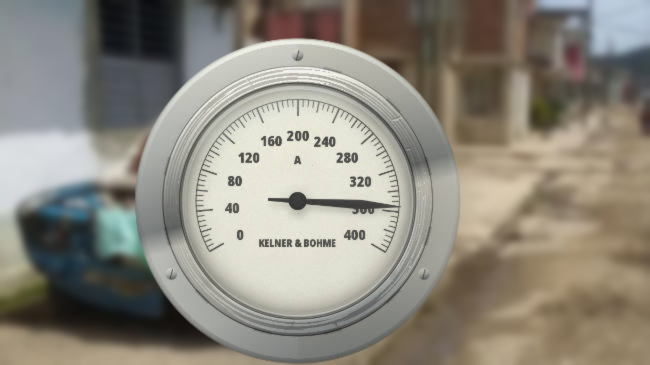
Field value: {"value": 355, "unit": "A"}
